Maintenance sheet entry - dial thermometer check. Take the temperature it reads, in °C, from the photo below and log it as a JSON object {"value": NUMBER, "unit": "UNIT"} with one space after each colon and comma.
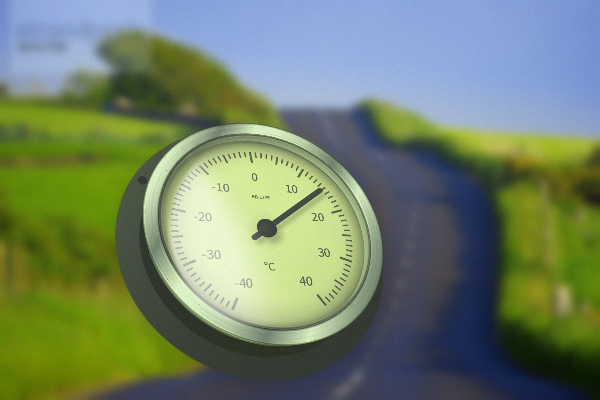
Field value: {"value": 15, "unit": "°C"}
